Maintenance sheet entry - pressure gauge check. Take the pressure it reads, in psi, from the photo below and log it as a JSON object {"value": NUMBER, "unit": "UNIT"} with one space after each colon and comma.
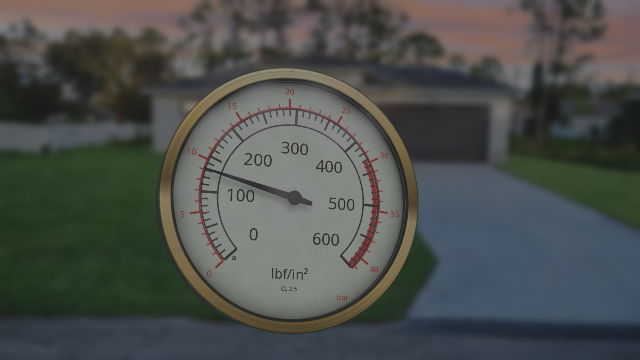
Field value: {"value": 130, "unit": "psi"}
